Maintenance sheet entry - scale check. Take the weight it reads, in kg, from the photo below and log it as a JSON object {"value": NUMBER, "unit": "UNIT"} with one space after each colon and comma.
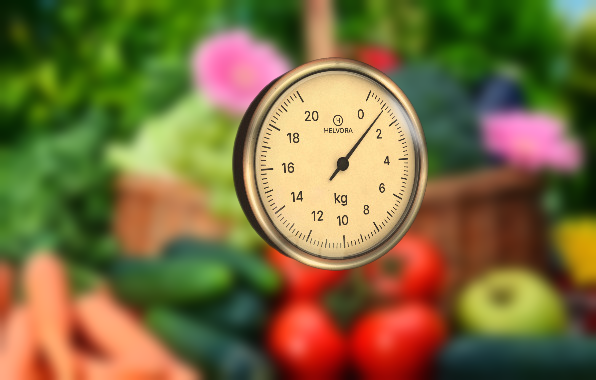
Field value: {"value": 1, "unit": "kg"}
